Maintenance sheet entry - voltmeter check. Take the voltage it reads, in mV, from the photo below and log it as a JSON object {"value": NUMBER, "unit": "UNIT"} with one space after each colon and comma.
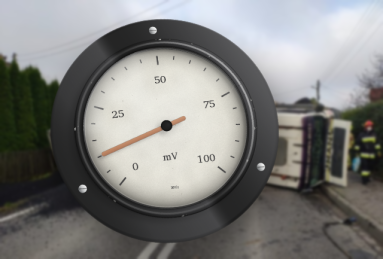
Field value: {"value": 10, "unit": "mV"}
